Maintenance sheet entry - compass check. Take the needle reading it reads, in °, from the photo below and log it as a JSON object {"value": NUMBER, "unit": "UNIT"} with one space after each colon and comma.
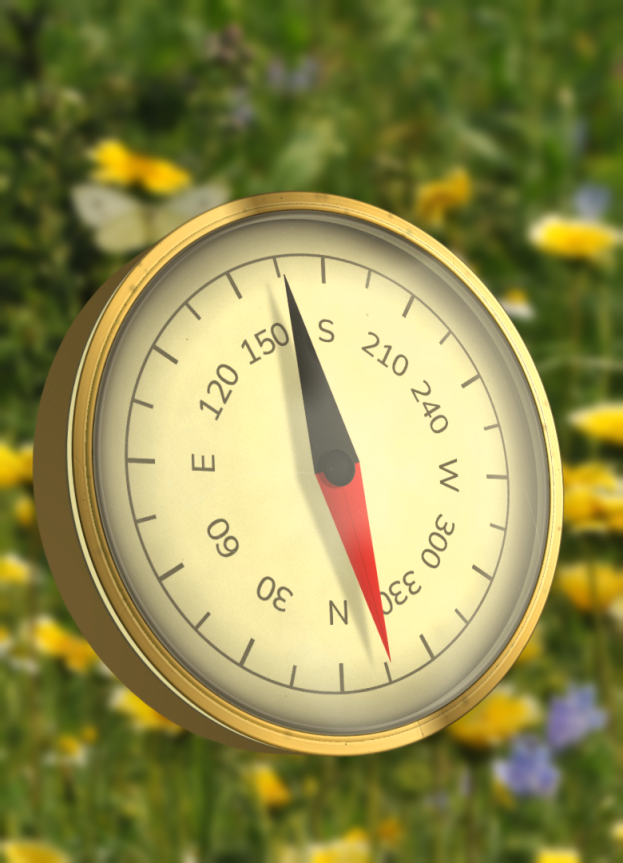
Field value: {"value": 345, "unit": "°"}
